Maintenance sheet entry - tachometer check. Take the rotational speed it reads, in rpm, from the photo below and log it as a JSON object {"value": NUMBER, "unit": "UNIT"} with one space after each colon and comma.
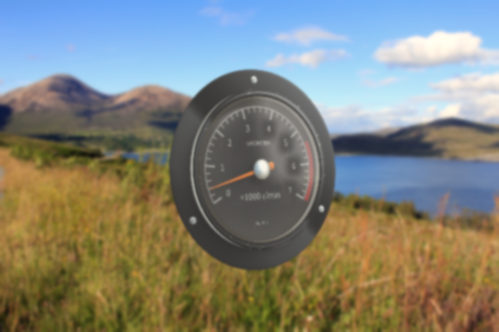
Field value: {"value": 400, "unit": "rpm"}
